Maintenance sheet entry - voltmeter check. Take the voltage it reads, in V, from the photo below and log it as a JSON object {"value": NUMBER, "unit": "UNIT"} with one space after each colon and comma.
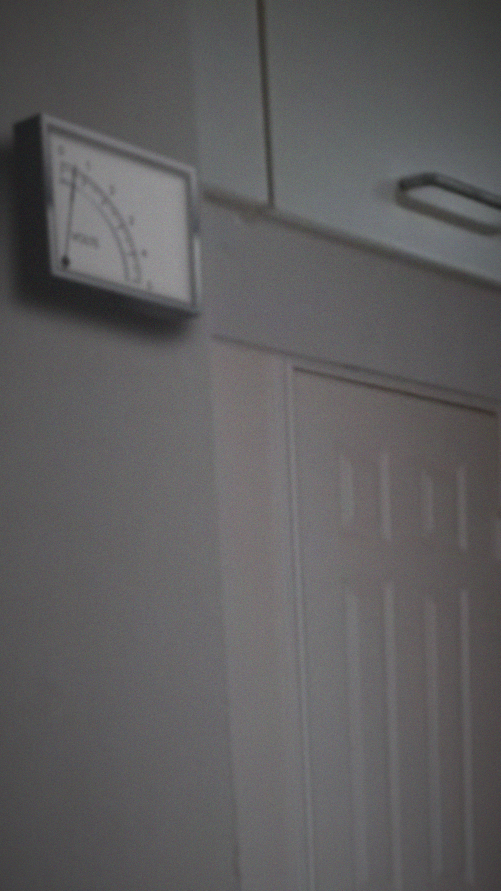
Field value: {"value": 0.5, "unit": "V"}
